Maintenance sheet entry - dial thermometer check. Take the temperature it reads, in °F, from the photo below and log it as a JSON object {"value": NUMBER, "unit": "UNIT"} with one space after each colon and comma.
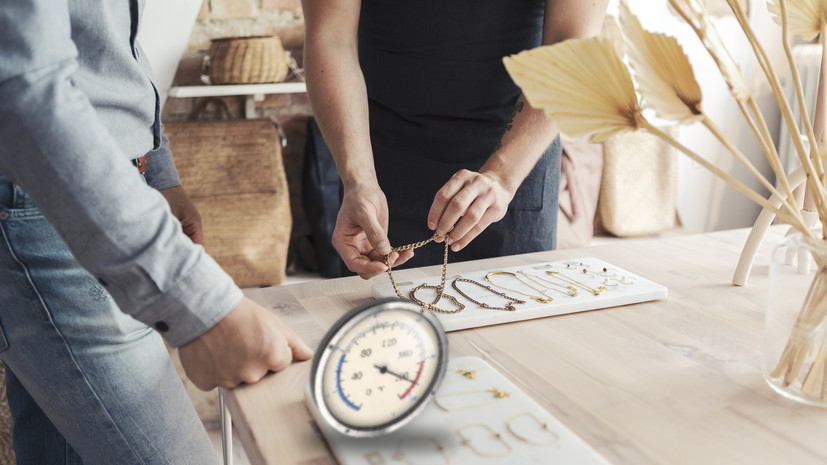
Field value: {"value": 200, "unit": "°F"}
